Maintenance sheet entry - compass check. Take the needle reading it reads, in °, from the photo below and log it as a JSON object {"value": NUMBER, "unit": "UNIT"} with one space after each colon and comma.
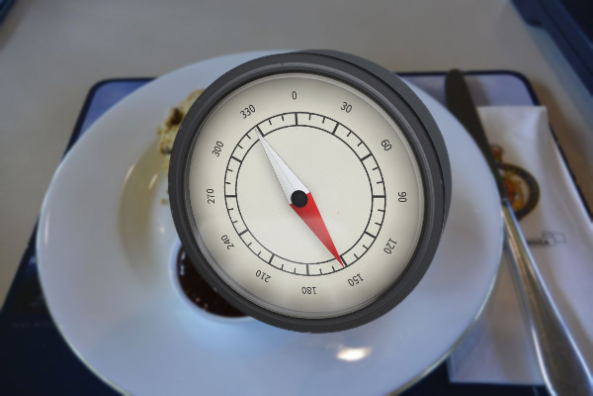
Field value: {"value": 150, "unit": "°"}
